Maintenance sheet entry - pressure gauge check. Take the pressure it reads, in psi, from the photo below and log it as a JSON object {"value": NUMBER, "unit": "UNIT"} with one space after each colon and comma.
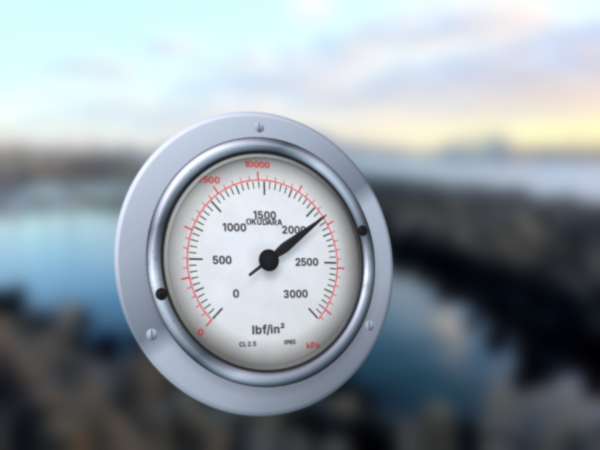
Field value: {"value": 2100, "unit": "psi"}
